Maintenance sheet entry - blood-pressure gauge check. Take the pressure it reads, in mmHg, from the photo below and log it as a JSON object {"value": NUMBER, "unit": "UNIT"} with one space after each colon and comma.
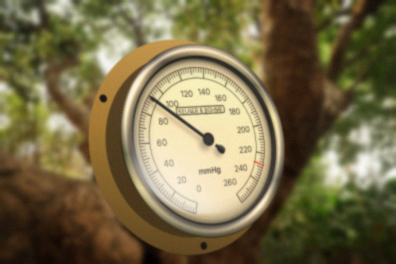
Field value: {"value": 90, "unit": "mmHg"}
